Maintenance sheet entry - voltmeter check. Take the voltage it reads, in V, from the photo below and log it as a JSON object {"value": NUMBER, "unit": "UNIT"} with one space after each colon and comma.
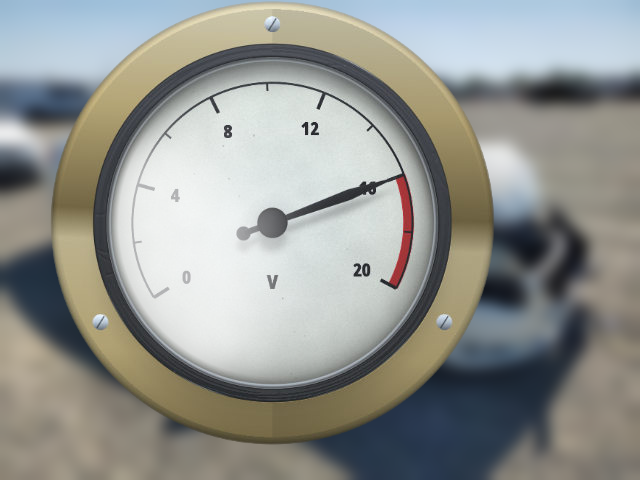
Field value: {"value": 16, "unit": "V"}
